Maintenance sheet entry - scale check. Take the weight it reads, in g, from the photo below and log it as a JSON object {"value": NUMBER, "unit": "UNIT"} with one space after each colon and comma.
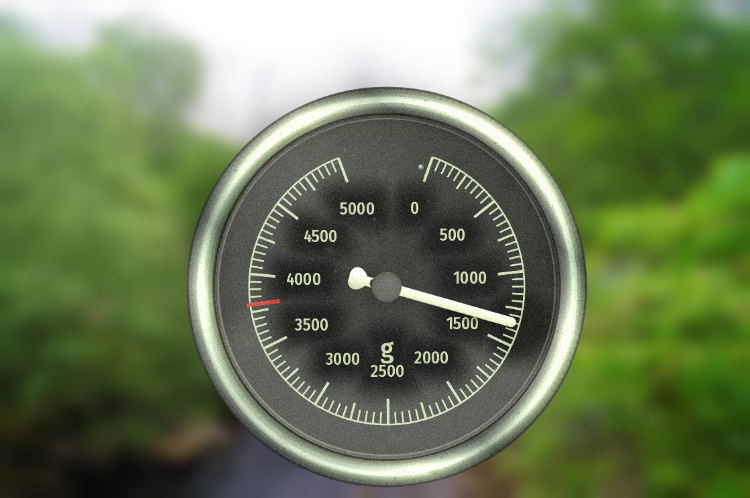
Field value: {"value": 1350, "unit": "g"}
